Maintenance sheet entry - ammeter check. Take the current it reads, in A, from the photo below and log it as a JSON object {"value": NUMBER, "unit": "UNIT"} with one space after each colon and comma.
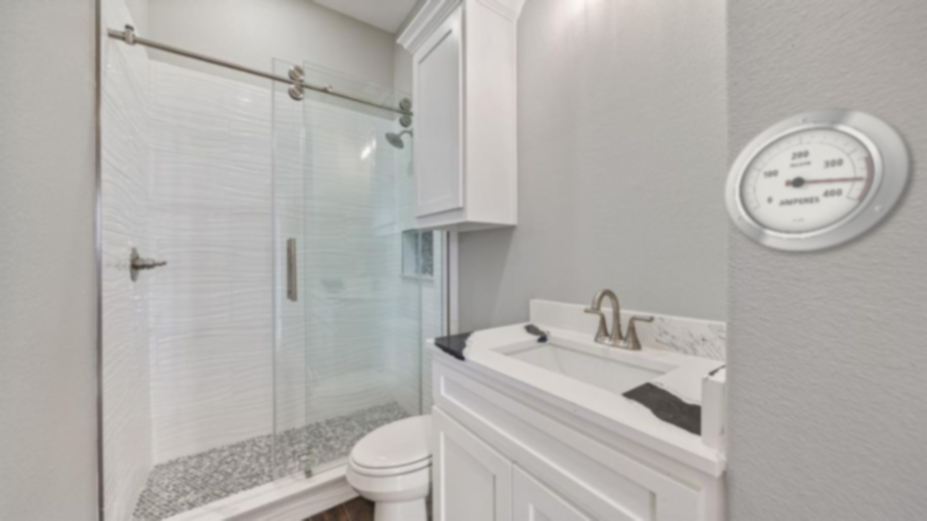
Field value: {"value": 360, "unit": "A"}
